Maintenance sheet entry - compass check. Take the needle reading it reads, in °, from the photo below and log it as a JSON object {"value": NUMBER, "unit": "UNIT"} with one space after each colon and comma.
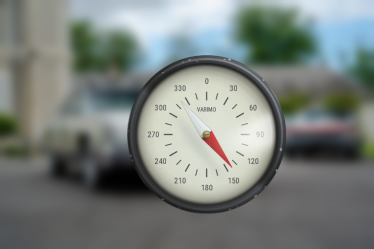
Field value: {"value": 142.5, "unit": "°"}
